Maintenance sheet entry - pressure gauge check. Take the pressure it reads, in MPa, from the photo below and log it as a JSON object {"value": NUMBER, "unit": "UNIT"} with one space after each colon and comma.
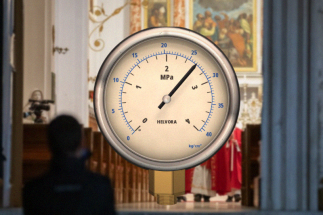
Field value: {"value": 2.6, "unit": "MPa"}
